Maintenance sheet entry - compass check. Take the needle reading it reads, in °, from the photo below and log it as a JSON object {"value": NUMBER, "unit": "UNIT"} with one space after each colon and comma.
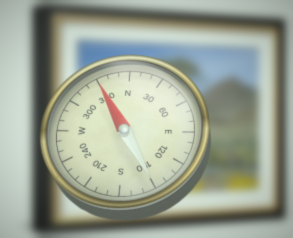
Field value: {"value": 330, "unit": "°"}
